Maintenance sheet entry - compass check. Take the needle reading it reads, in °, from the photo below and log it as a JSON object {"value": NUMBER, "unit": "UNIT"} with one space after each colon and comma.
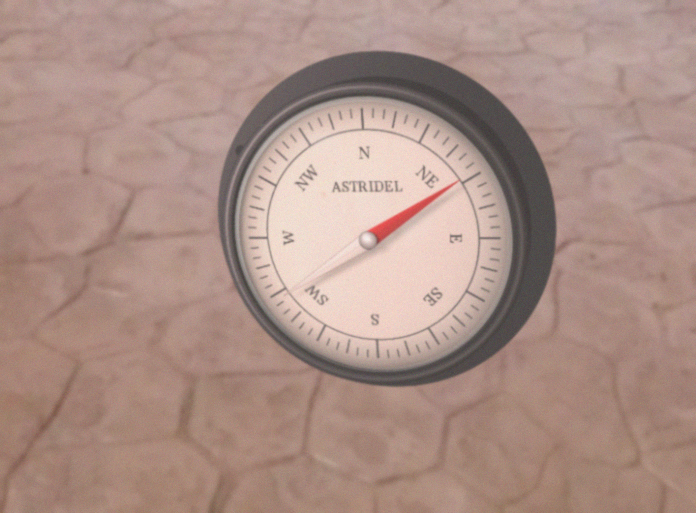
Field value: {"value": 57.5, "unit": "°"}
